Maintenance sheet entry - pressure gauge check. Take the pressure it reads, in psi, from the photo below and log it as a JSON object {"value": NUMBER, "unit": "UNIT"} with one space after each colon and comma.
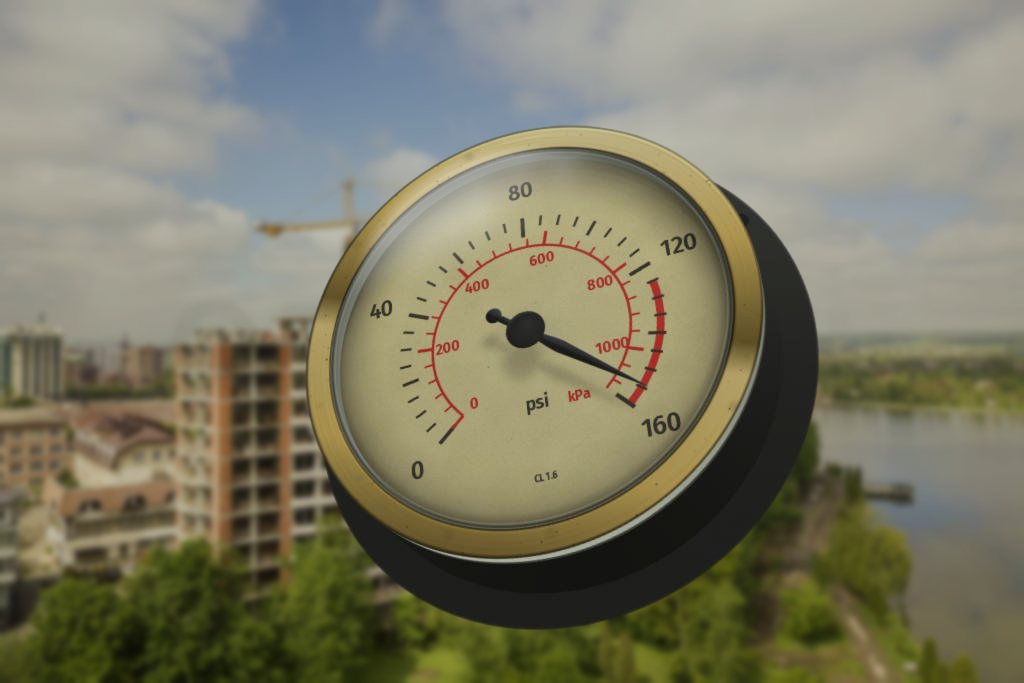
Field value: {"value": 155, "unit": "psi"}
